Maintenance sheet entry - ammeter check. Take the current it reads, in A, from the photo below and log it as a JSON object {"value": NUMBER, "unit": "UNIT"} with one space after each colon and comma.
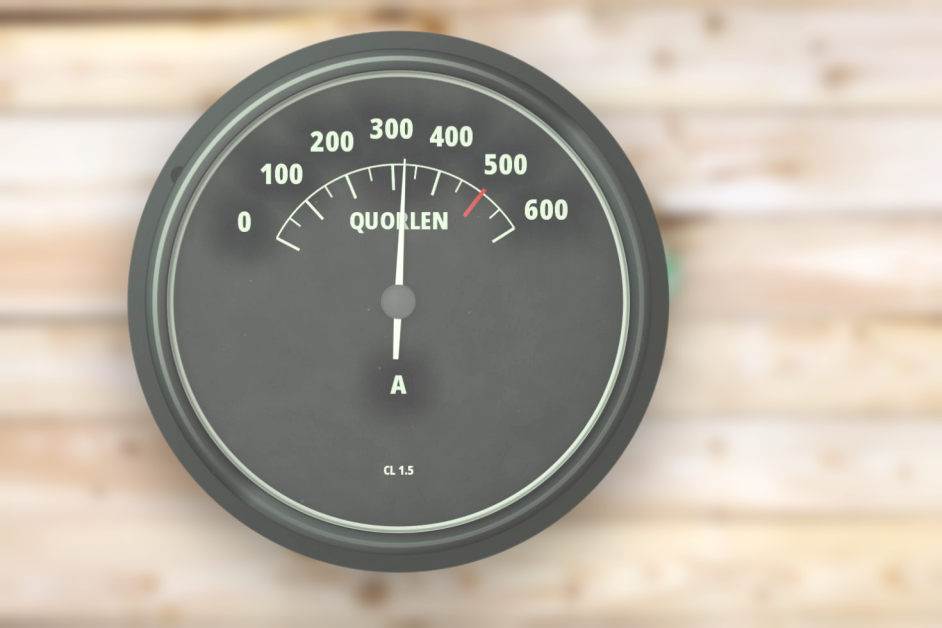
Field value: {"value": 325, "unit": "A"}
